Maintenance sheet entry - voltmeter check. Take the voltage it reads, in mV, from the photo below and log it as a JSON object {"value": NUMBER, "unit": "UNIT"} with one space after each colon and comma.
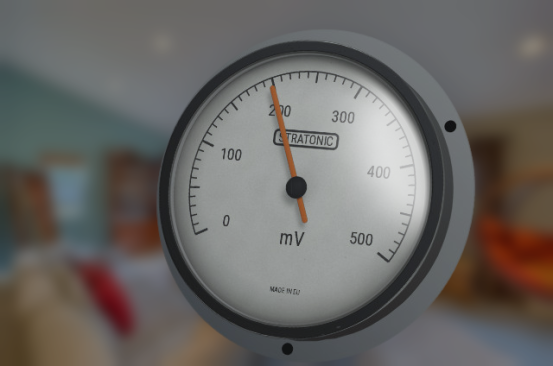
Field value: {"value": 200, "unit": "mV"}
